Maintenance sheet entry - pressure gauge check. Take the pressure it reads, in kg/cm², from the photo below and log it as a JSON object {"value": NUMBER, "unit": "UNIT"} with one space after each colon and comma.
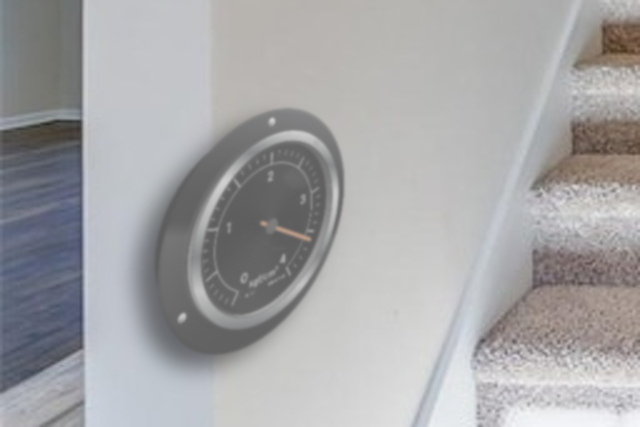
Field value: {"value": 3.6, "unit": "kg/cm²"}
